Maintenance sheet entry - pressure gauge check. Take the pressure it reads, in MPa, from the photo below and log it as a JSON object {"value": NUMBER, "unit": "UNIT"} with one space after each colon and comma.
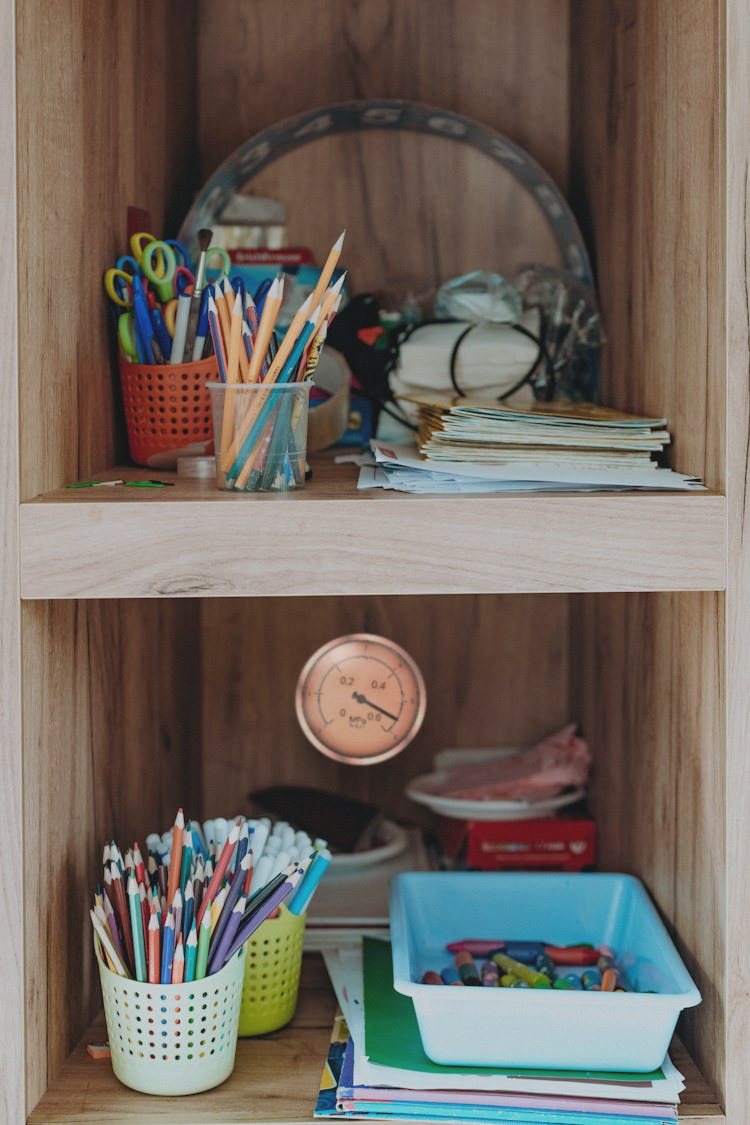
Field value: {"value": 0.55, "unit": "MPa"}
